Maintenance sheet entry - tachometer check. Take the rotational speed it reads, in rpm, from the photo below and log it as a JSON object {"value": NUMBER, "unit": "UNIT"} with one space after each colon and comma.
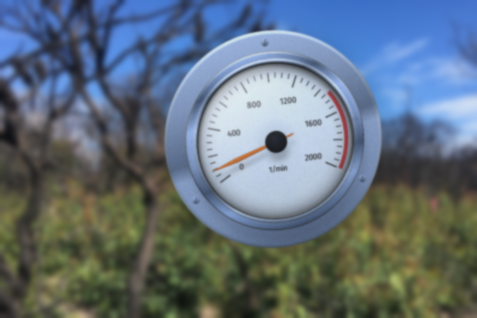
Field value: {"value": 100, "unit": "rpm"}
